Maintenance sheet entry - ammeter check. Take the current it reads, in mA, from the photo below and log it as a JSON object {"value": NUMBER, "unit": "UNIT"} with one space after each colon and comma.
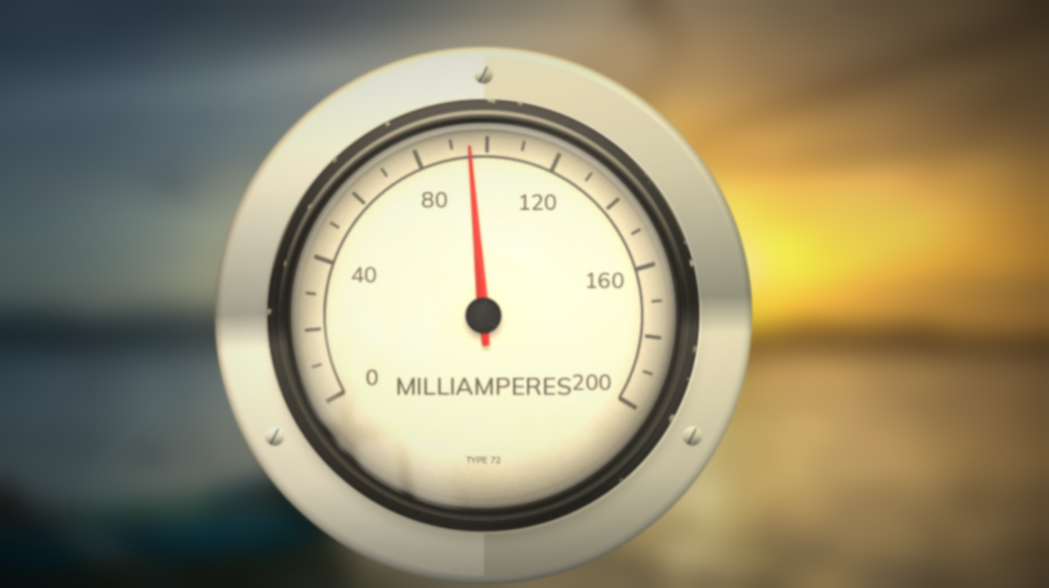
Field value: {"value": 95, "unit": "mA"}
